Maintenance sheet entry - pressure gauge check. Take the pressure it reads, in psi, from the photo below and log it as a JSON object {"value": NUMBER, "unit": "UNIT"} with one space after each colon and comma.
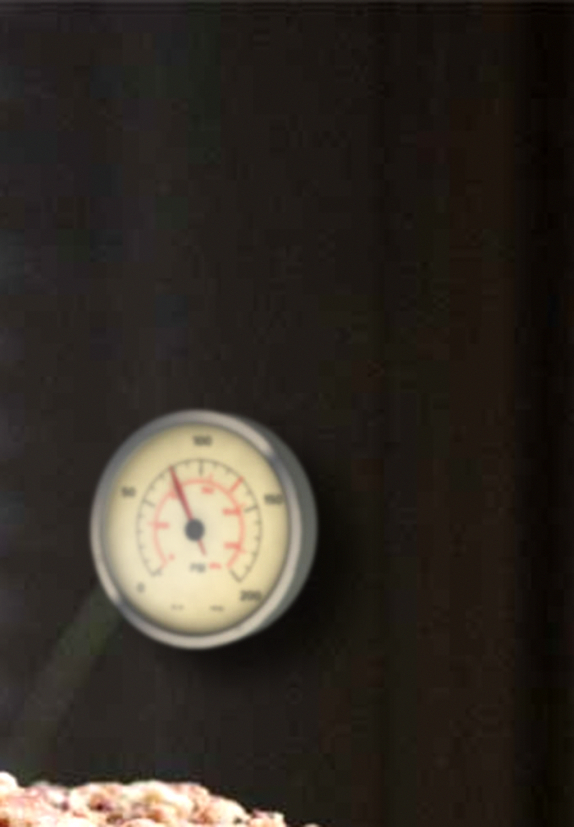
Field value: {"value": 80, "unit": "psi"}
